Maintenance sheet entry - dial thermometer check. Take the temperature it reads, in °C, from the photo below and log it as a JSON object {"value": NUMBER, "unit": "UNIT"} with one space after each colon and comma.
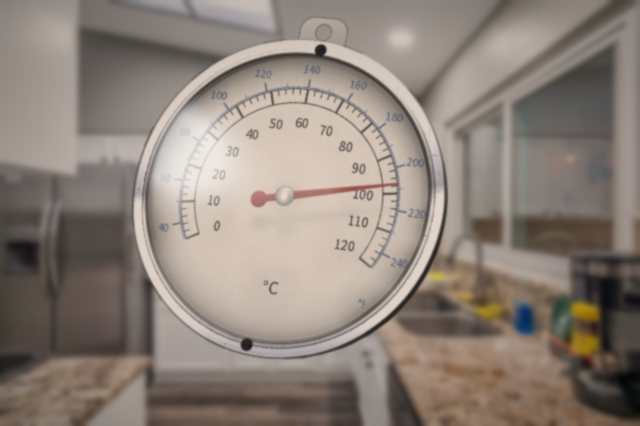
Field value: {"value": 98, "unit": "°C"}
